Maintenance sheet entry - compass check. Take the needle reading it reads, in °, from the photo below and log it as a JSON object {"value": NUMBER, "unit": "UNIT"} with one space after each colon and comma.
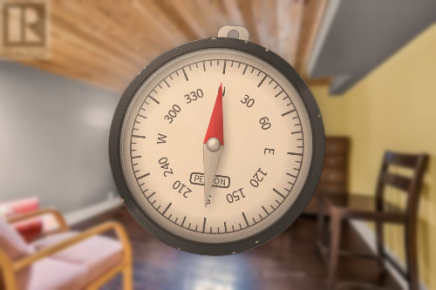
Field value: {"value": 0, "unit": "°"}
